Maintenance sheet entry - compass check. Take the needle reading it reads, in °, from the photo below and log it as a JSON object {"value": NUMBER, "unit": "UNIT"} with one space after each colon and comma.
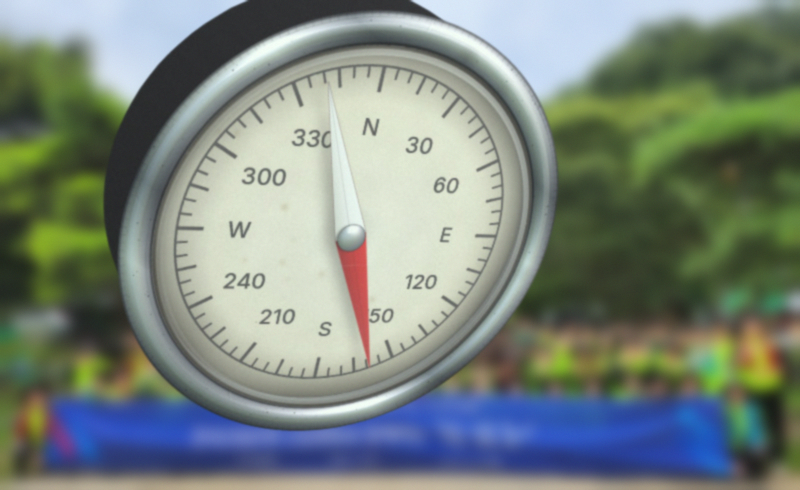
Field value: {"value": 160, "unit": "°"}
